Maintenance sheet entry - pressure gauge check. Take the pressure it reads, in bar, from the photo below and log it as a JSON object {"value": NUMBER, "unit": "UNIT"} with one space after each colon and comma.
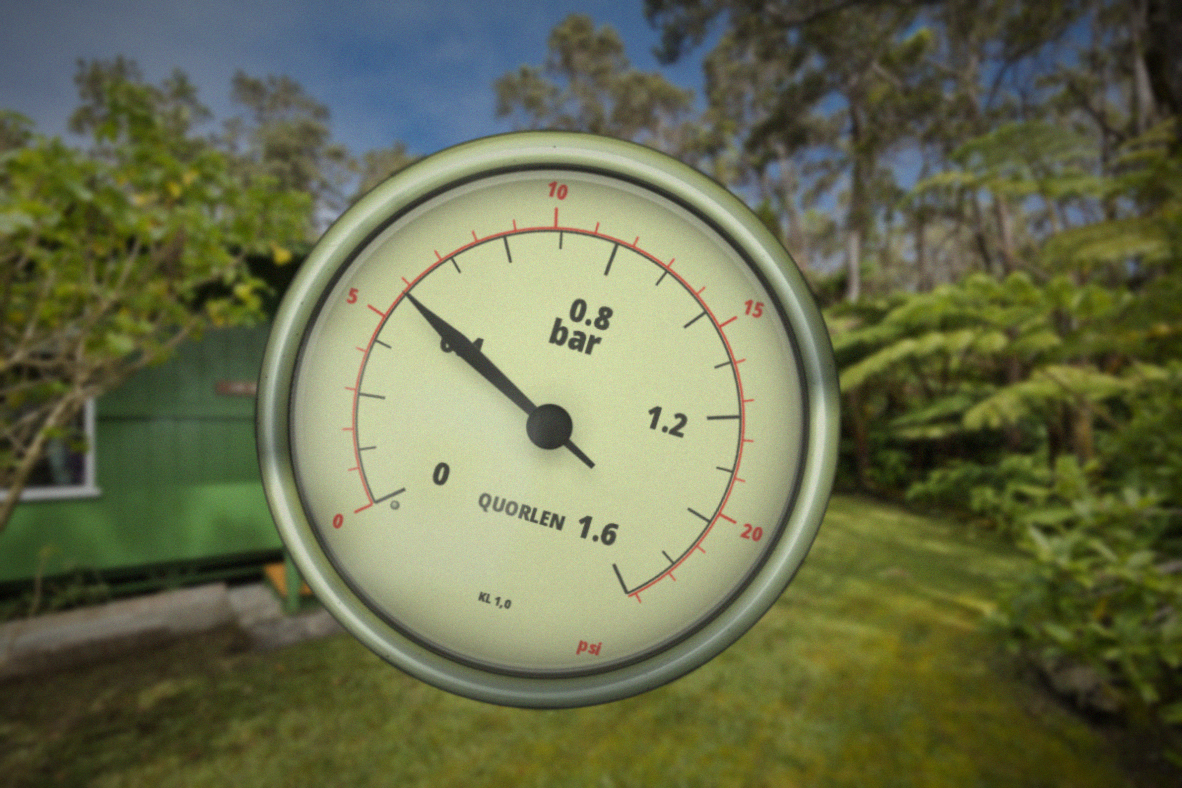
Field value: {"value": 0.4, "unit": "bar"}
